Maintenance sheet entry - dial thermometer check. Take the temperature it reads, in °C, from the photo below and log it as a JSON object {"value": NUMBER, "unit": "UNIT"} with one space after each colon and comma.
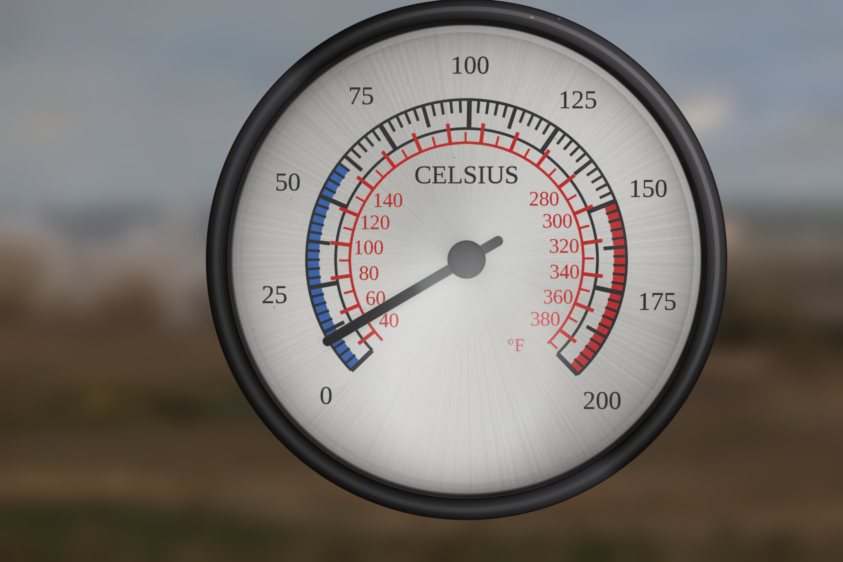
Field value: {"value": 10, "unit": "°C"}
